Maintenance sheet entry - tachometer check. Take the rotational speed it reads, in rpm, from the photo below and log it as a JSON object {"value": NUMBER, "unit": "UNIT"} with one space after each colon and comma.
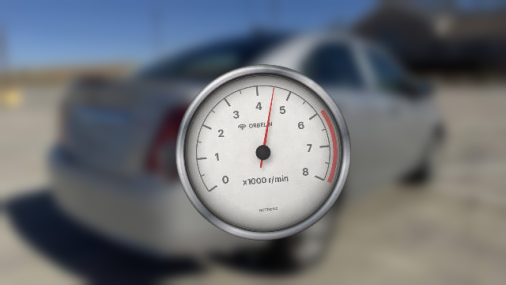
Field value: {"value": 4500, "unit": "rpm"}
